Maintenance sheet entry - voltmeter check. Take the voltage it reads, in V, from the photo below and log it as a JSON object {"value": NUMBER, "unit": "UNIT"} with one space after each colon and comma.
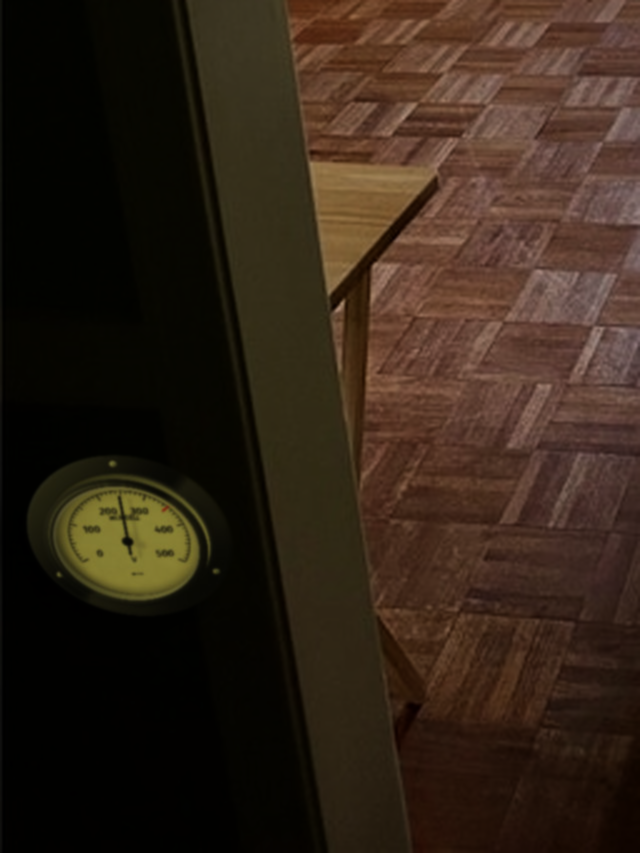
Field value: {"value": 250, "unit": "V"}
